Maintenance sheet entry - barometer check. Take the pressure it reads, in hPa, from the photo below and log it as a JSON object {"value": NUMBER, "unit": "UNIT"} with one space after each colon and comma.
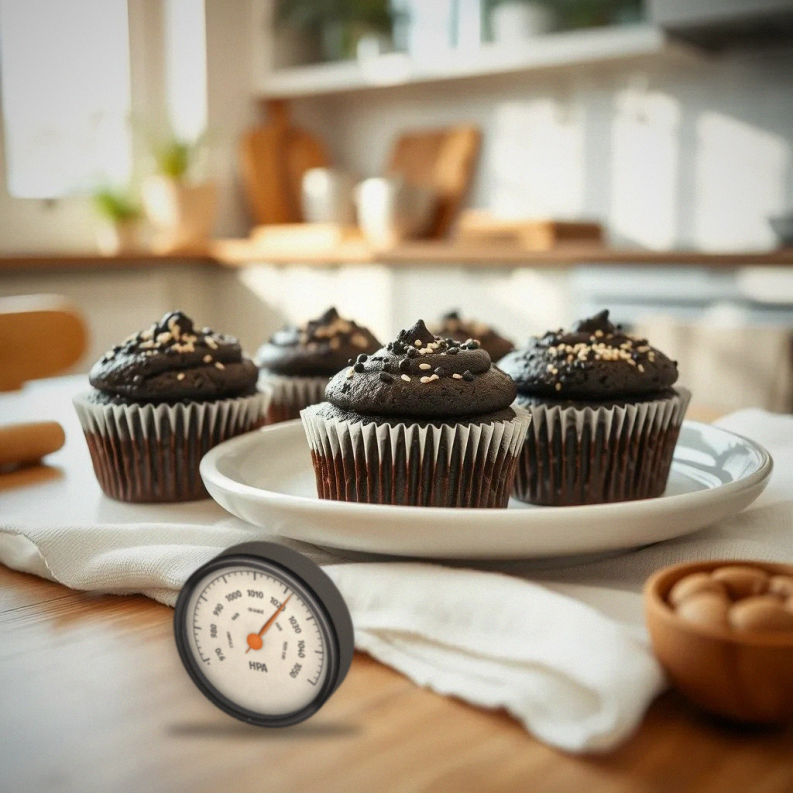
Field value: {"value": 1022, "unit": "hPa"}
